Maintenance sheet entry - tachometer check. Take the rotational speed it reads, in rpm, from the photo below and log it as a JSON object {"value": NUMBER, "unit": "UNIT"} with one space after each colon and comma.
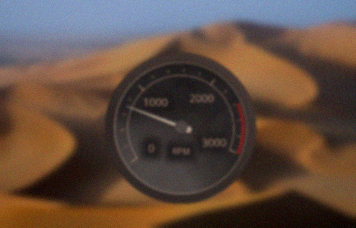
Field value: {"value": 700, "unit": "rpm"}
